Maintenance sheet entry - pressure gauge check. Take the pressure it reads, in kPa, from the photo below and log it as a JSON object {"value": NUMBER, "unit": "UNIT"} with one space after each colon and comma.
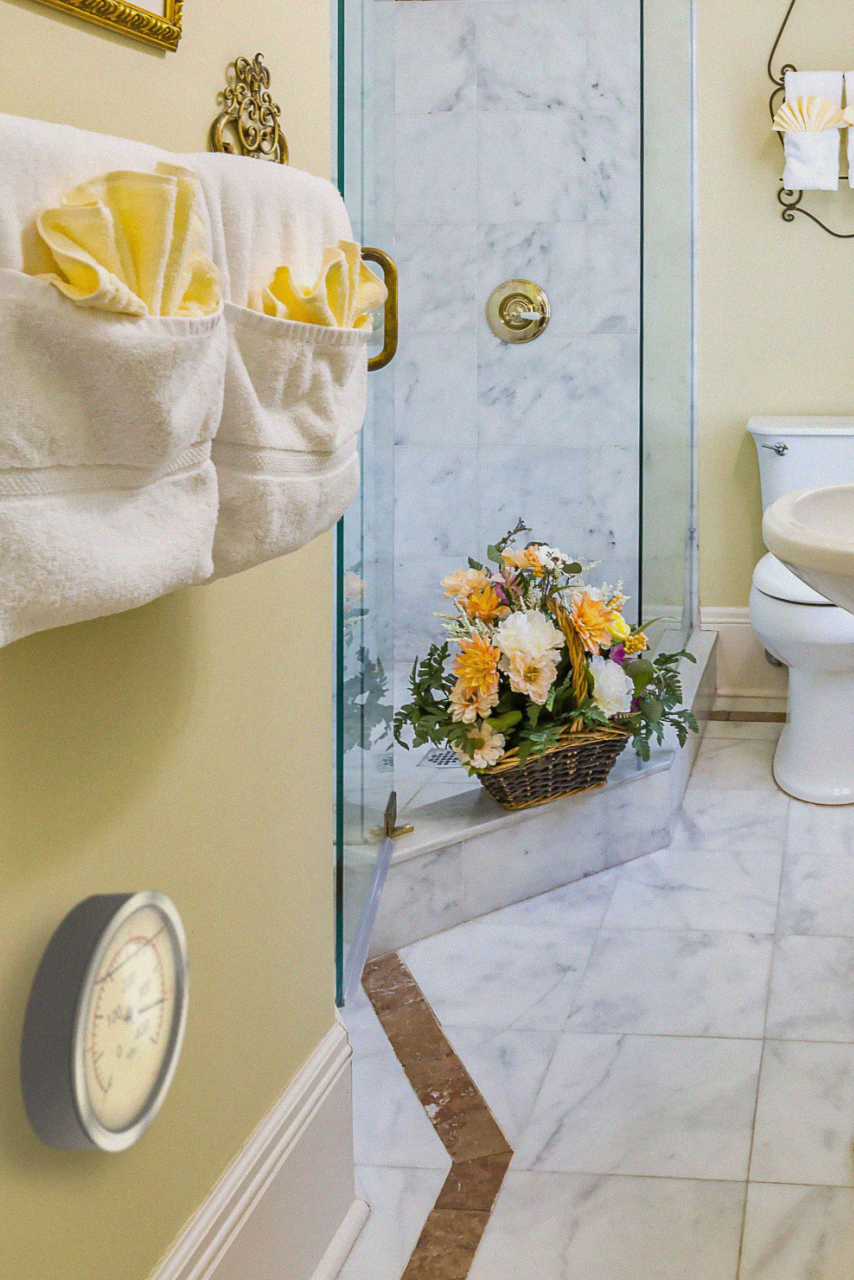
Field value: {"value": 350, "unit": "kPa"}
